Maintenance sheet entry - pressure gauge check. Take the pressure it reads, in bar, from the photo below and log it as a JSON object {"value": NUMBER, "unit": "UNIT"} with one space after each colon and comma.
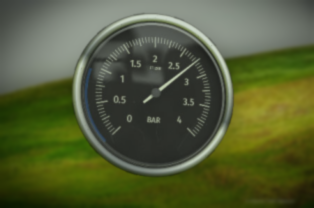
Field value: {"value": 2.75, "unit": "bar"}
